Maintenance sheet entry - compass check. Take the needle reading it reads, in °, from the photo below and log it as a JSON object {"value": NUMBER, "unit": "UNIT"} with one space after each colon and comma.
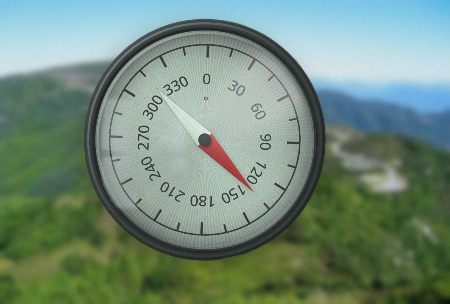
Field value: {"value": 135, "unit": "°"}
